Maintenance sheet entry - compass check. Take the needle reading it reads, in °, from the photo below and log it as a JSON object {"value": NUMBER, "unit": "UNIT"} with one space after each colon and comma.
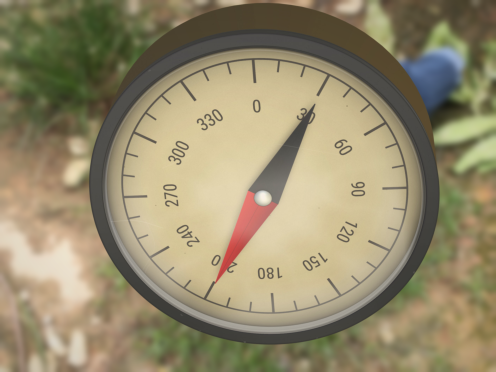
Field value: {"value": 210, "unit": "°"}
